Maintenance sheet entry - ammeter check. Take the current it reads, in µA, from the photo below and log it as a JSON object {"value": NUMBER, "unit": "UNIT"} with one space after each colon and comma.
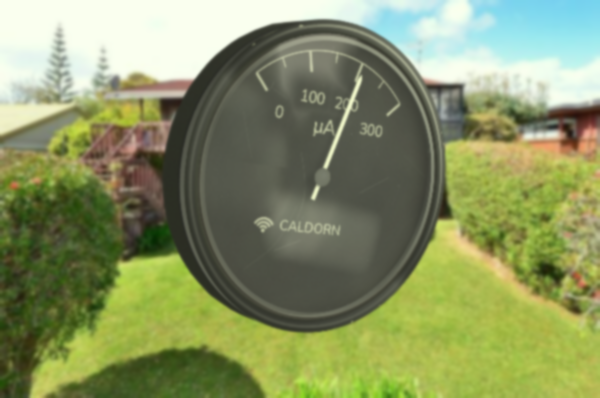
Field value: {"value": 200, "unit": "µA"}
